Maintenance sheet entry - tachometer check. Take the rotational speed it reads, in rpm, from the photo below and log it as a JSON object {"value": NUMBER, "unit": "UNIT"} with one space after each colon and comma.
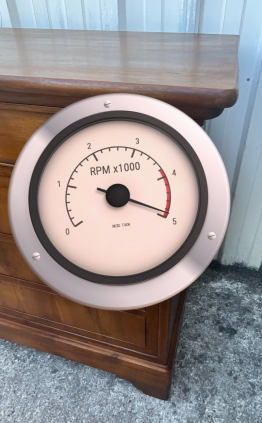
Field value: {"value": 4900, "unit": "rpm"}
